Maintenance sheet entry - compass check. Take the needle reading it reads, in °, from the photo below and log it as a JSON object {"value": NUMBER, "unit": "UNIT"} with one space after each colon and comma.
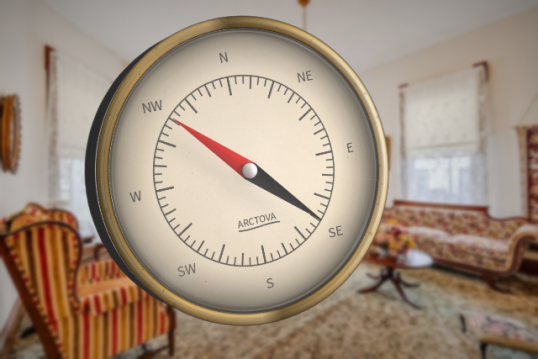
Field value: {"value": 315, "unit": "°"}
